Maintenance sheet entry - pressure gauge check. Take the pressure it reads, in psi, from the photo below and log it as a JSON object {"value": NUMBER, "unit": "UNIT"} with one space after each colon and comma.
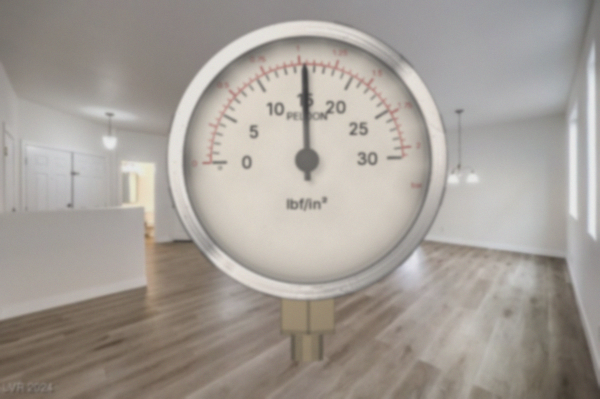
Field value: {"value": 15, "unit": "psi"}
